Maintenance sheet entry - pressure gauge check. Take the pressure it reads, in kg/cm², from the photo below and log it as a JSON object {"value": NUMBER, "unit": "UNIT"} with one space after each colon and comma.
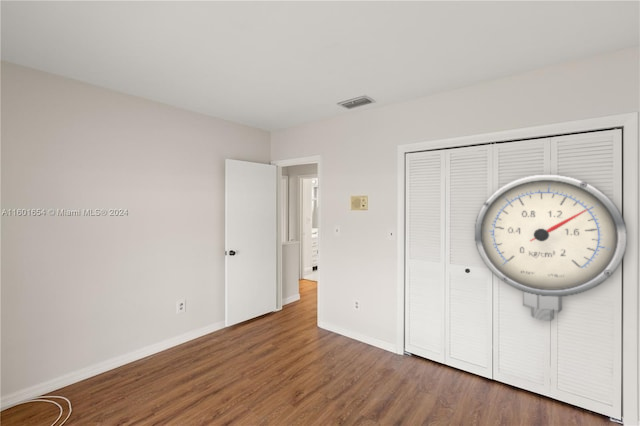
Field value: {"value": 1.4, "unit": "kg/cm²"}
